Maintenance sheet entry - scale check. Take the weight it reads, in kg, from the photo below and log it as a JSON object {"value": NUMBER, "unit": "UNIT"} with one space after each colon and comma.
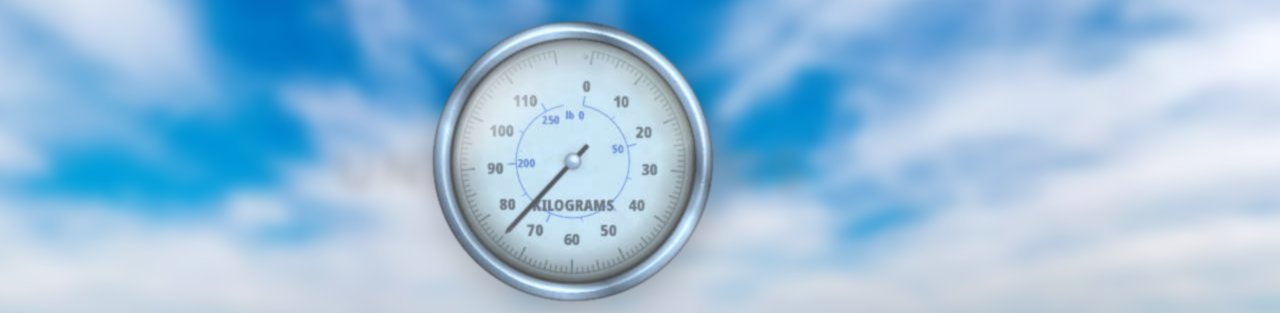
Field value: {"value": 75, "unit": "kg"}
